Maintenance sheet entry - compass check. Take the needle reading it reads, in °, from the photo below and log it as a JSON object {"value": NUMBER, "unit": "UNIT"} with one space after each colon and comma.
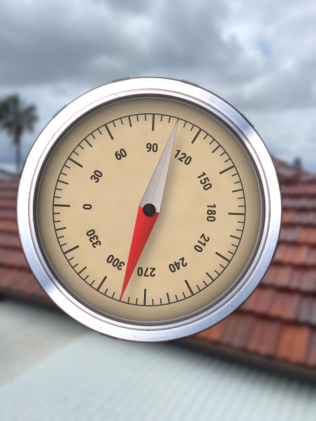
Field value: {"value": 285, "unit": "°"}
